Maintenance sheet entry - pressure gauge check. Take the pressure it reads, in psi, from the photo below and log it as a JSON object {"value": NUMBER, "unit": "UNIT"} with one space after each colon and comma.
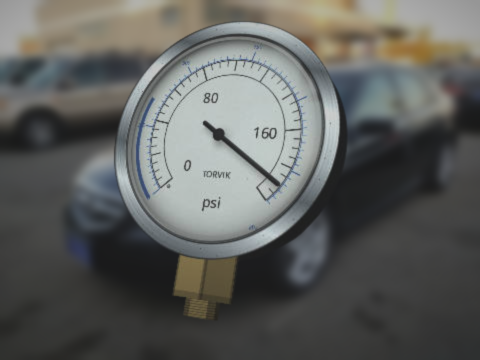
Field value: {"value": 190, "unit": "psi"}
